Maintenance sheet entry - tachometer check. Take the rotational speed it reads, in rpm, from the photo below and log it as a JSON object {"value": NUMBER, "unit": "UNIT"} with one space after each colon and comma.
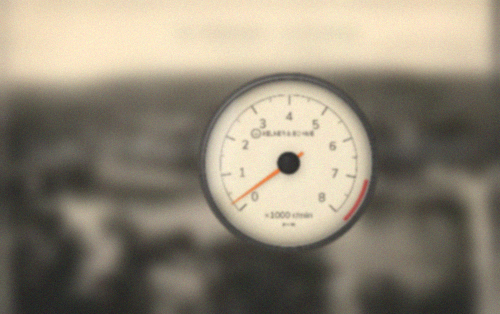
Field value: {"value": 250, "unit": "rpm"}
